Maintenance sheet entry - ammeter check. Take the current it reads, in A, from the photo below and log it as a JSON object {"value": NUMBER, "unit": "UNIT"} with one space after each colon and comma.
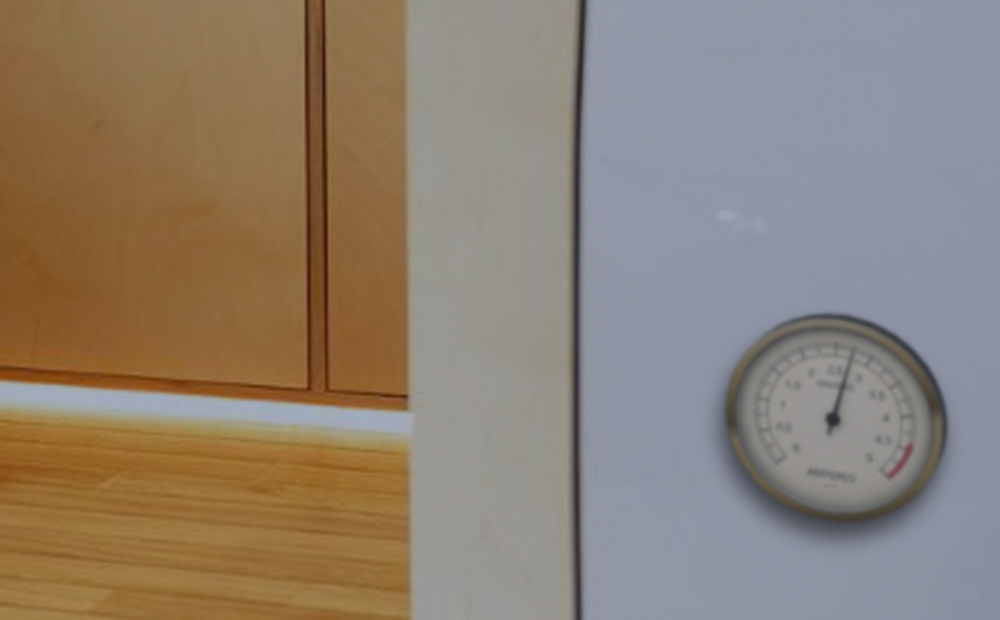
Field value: {"value": 2.75, "unit": "A"}
